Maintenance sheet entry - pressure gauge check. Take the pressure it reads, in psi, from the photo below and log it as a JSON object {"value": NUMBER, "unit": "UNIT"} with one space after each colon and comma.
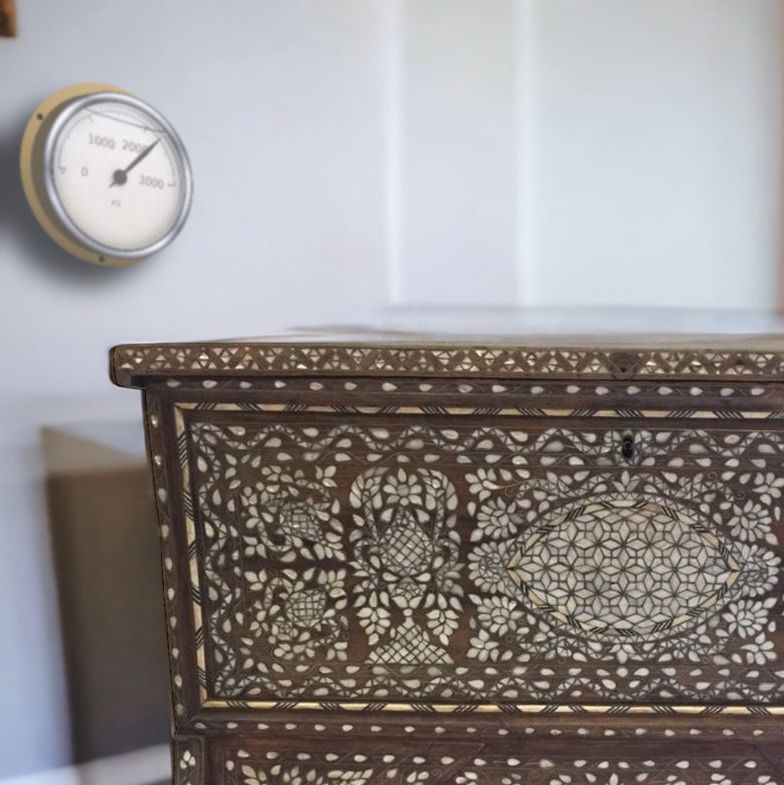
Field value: {"value": 2250, "unit": "psi"}
